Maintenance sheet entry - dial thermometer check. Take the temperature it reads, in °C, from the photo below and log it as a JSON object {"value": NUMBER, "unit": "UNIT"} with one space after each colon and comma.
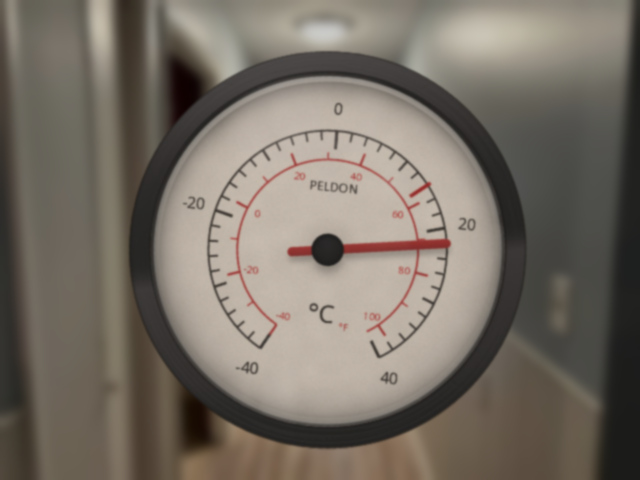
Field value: {"value": 22, "unit": "°C"}
